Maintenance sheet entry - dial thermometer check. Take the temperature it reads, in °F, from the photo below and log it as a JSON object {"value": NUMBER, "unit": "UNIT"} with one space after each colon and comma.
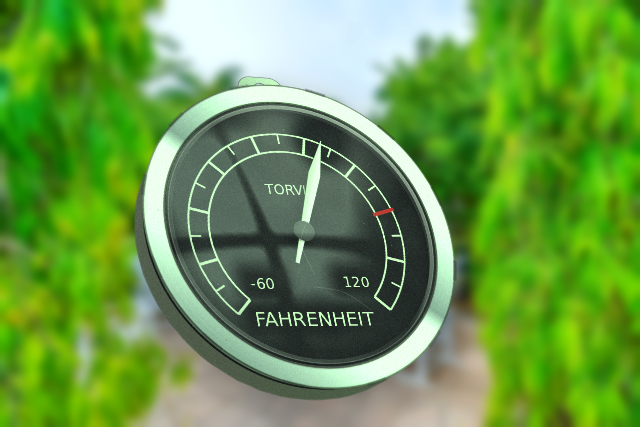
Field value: {"value": 45, "unit": "°F"}
